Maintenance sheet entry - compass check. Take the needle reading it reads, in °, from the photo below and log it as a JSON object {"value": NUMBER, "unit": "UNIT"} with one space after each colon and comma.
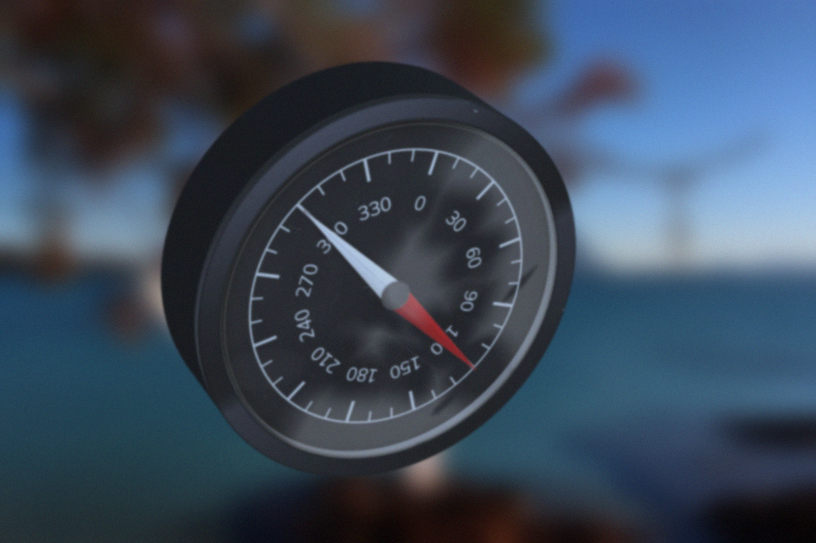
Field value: {"value": 120, "unit": "°"}
